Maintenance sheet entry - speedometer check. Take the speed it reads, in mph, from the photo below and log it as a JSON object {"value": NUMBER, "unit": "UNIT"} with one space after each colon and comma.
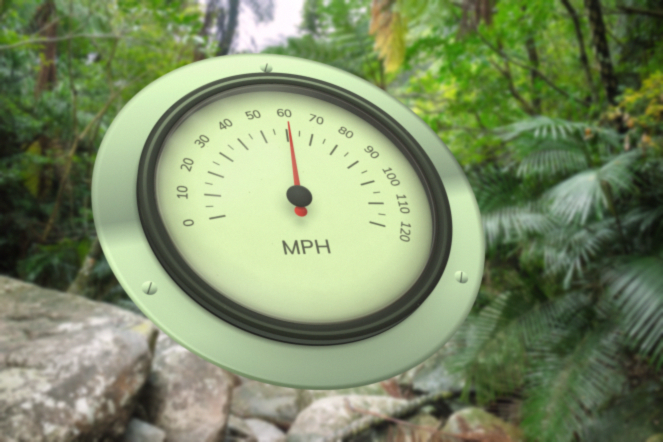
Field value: {"value": 60, "unit": "mph"}
